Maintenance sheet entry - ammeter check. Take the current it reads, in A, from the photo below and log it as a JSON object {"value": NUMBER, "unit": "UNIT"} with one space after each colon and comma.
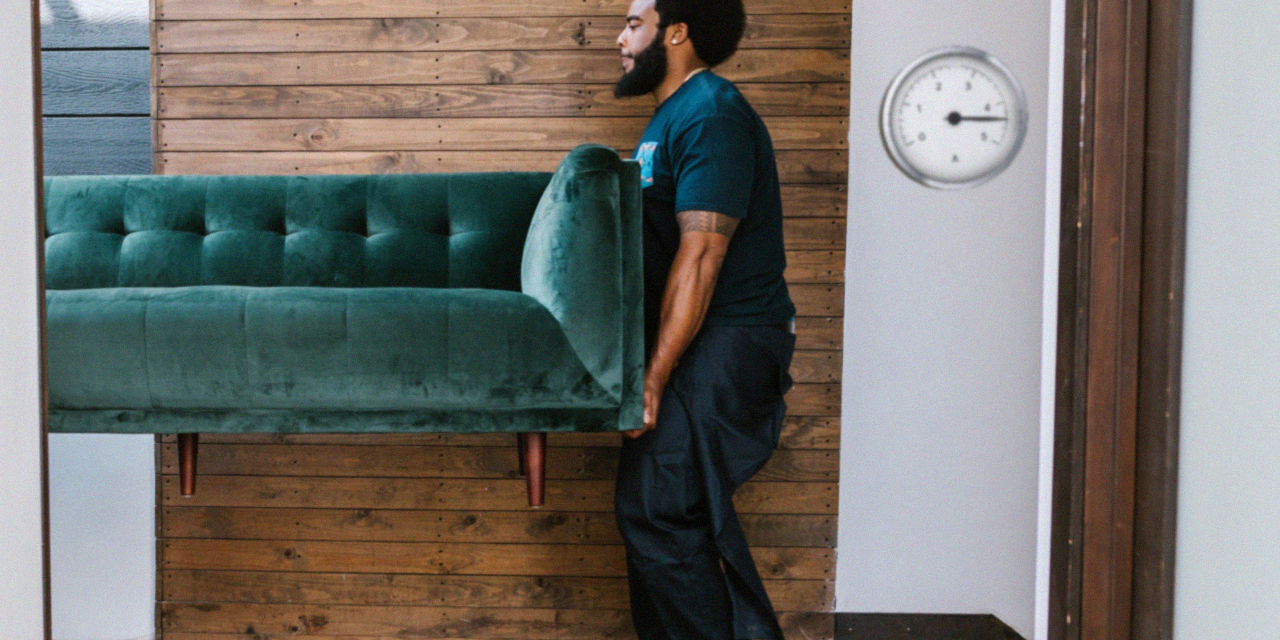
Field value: {"value": 4.4, "unit": "A"}
